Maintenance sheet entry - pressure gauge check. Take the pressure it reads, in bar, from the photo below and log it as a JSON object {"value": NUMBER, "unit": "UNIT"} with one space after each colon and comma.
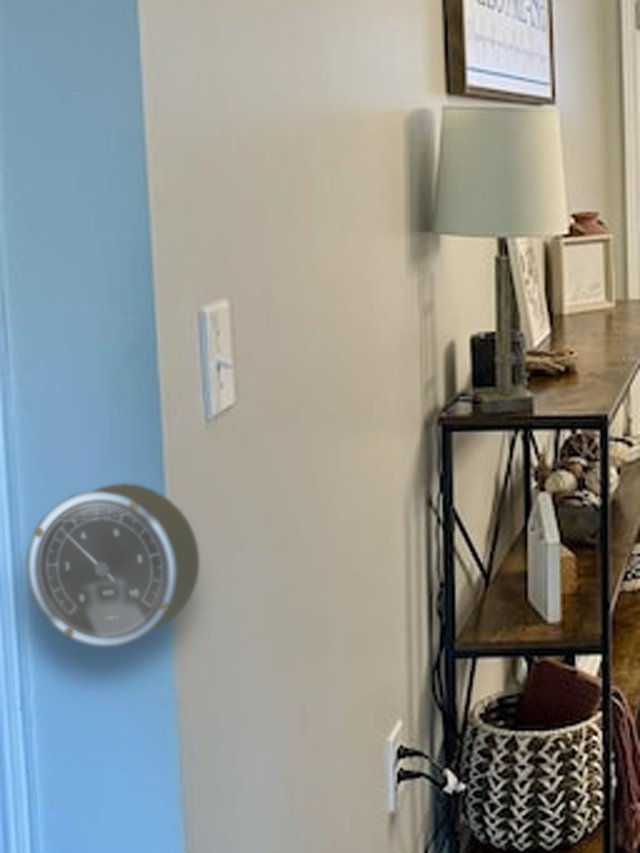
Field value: {"value": 3.5, "unit": "bar"}
